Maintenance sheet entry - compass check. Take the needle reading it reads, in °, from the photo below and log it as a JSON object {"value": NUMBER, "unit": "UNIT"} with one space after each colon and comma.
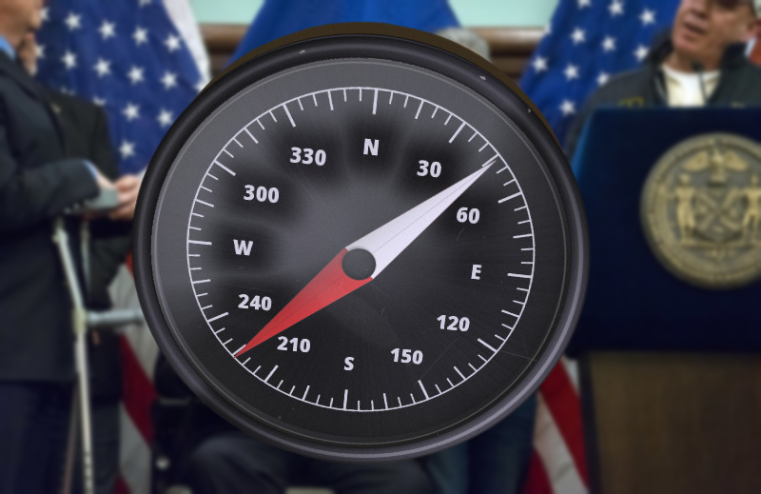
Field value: {"value": 225, "unit": "°"}
